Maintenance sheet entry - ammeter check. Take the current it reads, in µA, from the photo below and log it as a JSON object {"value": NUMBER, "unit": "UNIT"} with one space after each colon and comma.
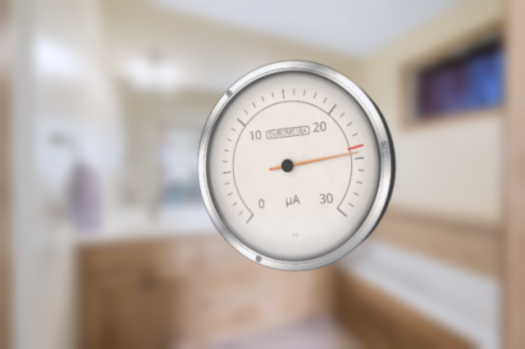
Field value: {"value": 24.5, "unit": "µA"}
